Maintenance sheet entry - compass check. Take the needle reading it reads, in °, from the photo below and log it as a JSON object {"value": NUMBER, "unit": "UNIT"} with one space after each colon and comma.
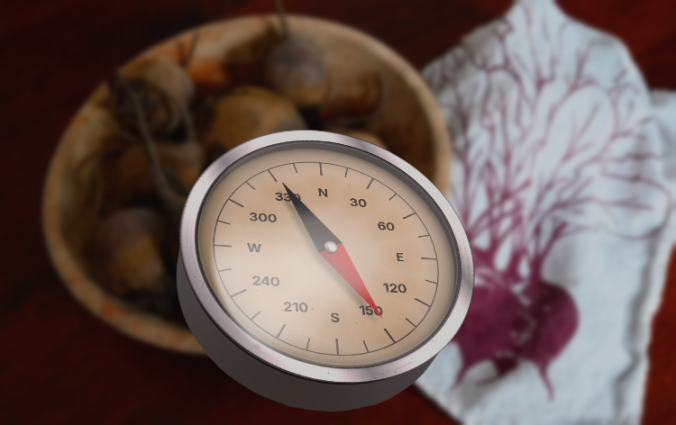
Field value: {"value": 150, "unit": "°"}
